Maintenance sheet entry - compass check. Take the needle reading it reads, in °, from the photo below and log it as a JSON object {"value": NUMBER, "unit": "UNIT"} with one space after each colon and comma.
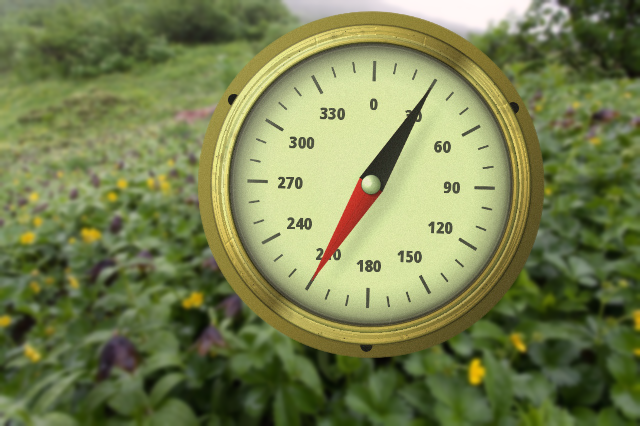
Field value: {"value": 210, "unit": "°"}
